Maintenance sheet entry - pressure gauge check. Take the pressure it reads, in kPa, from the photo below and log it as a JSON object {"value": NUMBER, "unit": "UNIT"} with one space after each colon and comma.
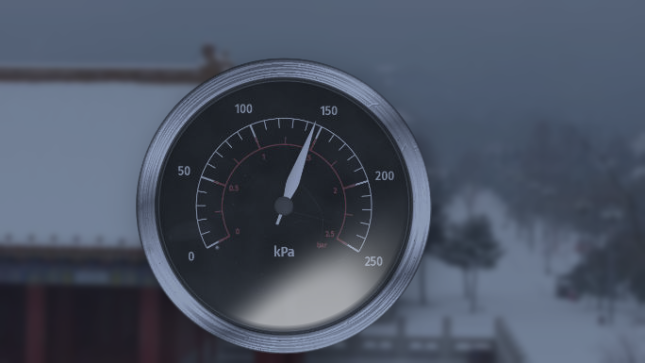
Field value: {"value": 145, "unit": "kPa"}
